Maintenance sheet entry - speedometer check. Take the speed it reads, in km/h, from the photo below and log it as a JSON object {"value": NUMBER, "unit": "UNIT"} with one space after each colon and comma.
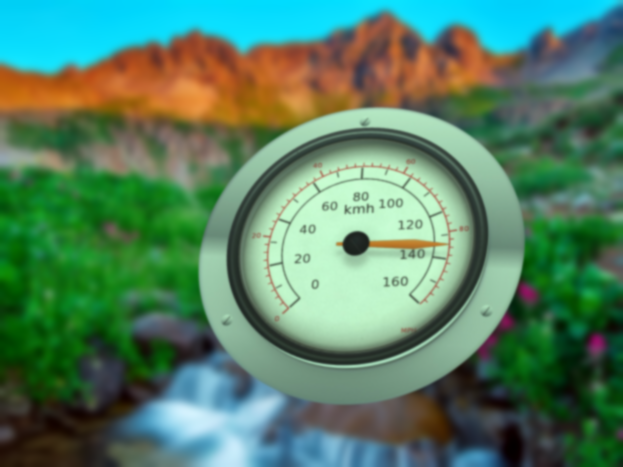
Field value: {"value": 135, "unit": "km/h"}
